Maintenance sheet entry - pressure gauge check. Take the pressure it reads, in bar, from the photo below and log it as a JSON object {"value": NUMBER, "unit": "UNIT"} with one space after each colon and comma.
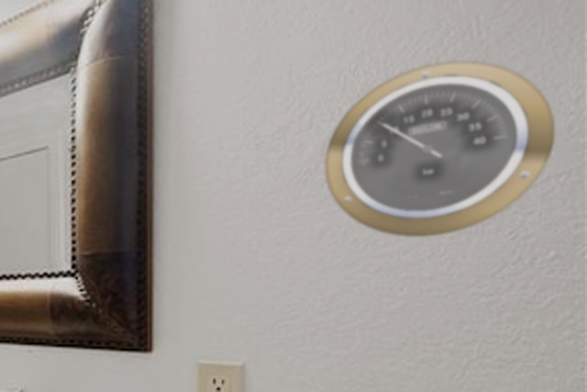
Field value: {"value": 10, "unit": "bar"}
